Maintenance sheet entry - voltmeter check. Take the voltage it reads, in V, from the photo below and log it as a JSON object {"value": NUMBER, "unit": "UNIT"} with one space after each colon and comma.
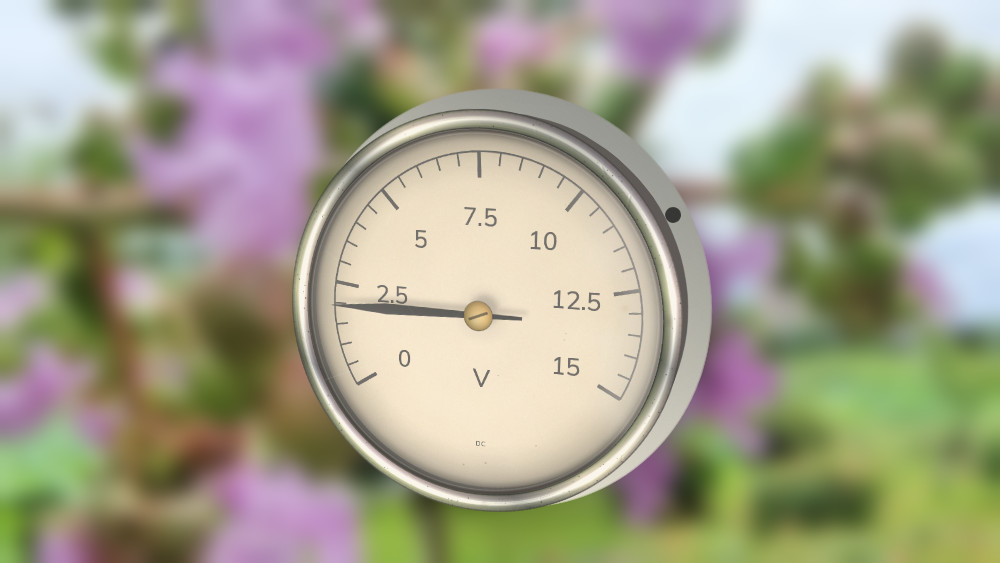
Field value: {"value": 2, "unit": "V"}
